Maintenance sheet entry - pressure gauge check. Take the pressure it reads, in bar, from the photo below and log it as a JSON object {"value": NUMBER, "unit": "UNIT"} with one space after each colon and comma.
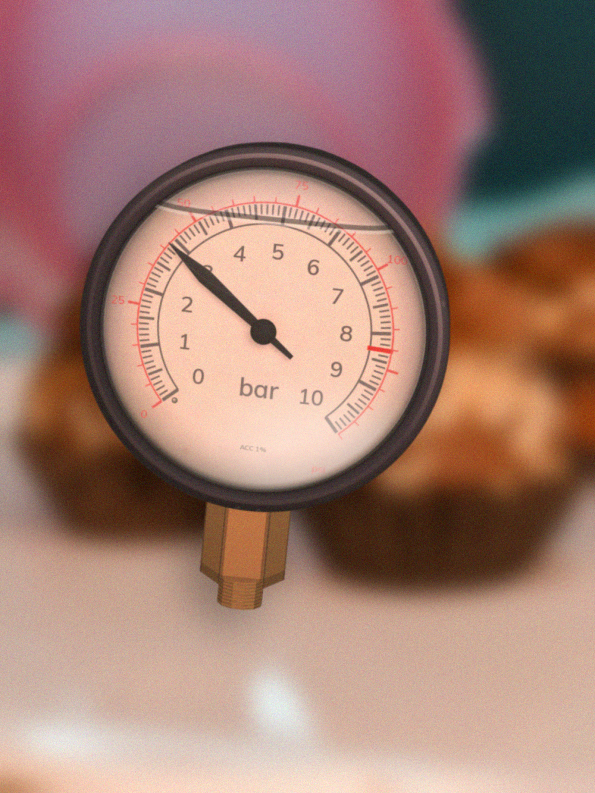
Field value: {"value": 2.9, "unit": "bar"}
